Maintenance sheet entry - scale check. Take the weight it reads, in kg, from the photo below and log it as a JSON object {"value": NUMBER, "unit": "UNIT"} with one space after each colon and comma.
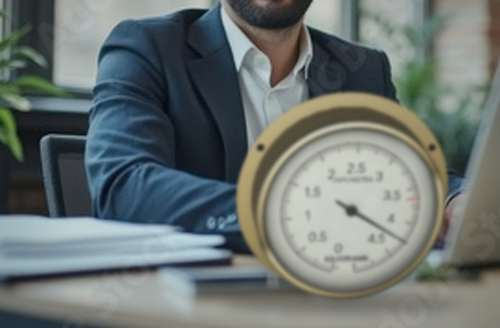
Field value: {"value": 4.25, "unit": "kg"}
